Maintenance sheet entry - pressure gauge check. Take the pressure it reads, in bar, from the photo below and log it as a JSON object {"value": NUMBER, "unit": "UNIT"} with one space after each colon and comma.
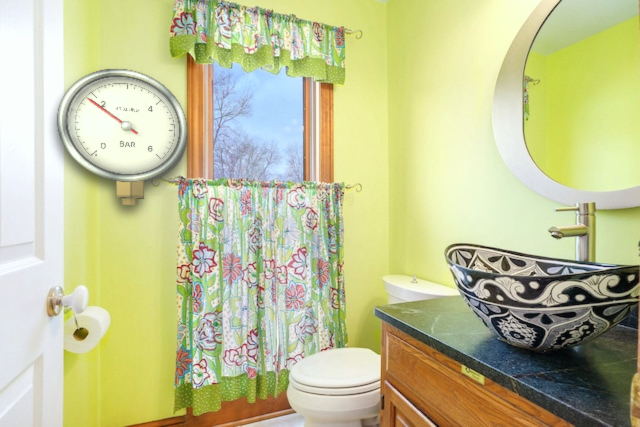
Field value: {"value": 1.8, "unit": "bar"}
